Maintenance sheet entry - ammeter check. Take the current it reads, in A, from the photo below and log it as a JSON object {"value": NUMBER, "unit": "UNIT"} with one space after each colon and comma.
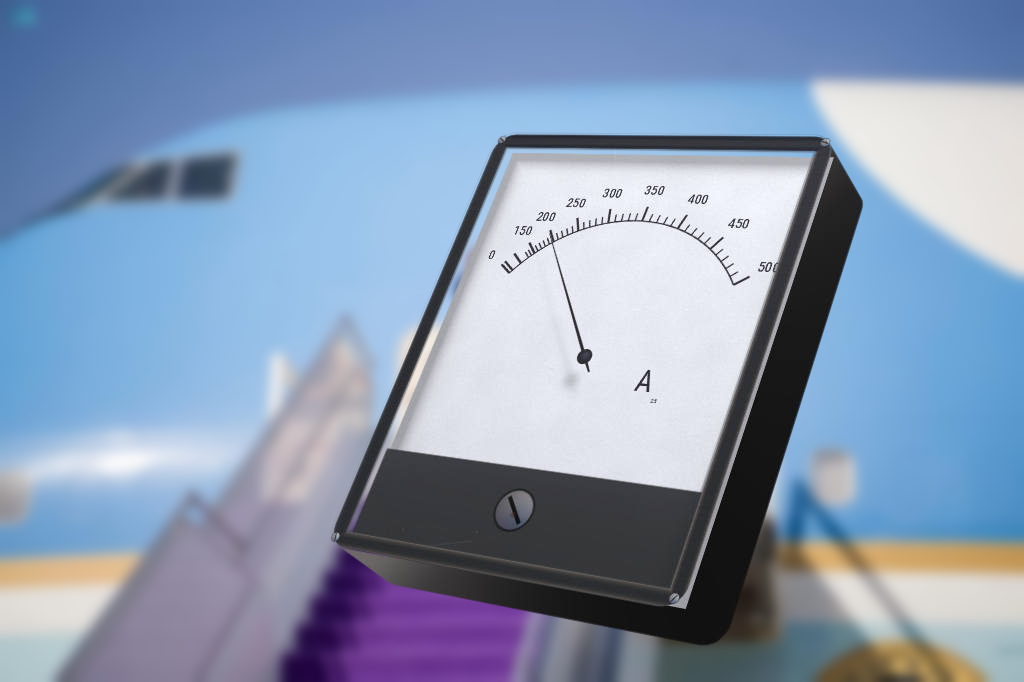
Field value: {"value": 200, "unit": "A"}
